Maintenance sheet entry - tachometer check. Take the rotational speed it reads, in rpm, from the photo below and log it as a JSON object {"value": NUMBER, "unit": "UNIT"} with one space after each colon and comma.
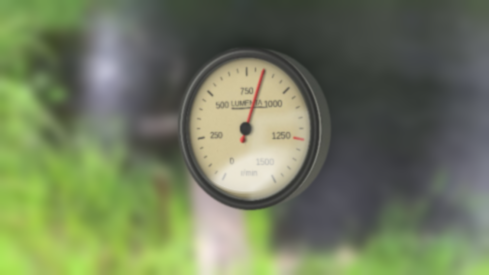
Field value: {"value": 850, "unit": "rpm"}
